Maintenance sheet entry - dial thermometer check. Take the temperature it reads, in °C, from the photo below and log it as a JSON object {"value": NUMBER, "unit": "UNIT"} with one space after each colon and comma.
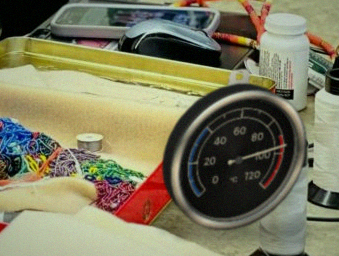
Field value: {"value": 95, "unit": "°C"}
